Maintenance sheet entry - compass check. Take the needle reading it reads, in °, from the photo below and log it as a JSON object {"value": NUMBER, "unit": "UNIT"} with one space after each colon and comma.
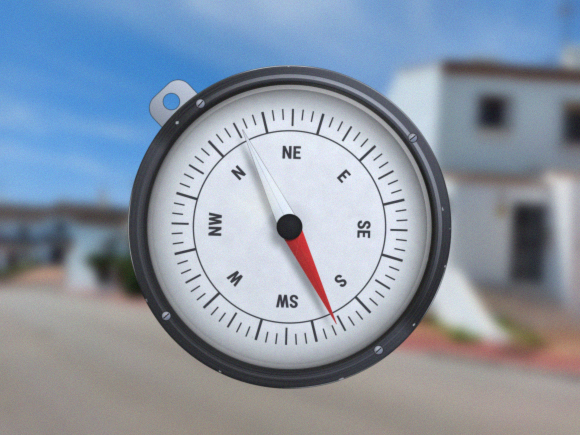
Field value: {"value": 197.5, "unit": "°"}
